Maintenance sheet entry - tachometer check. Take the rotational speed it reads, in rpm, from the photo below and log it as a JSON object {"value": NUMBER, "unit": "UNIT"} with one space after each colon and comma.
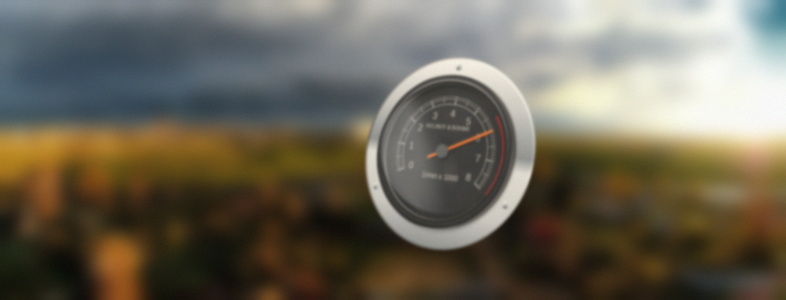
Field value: {"value": 6000, "unit": "rpm"}
